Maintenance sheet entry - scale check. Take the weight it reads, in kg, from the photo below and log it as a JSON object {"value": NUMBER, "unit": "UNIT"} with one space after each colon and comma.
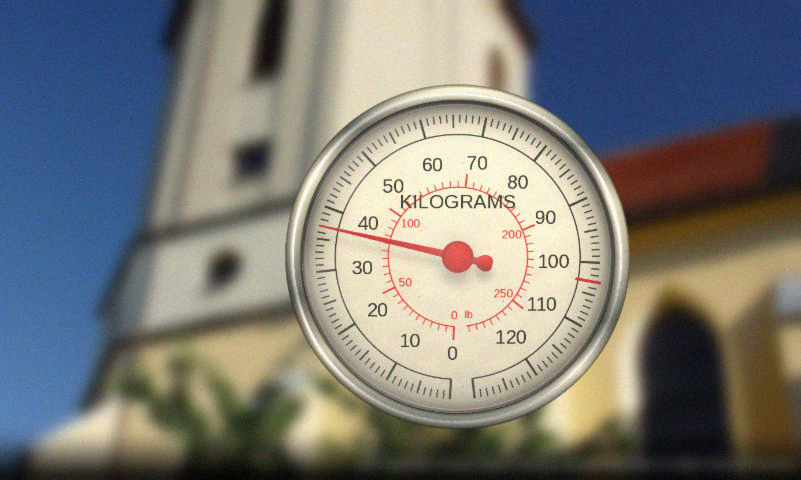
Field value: {"value": 37, "unit": "kg"}
